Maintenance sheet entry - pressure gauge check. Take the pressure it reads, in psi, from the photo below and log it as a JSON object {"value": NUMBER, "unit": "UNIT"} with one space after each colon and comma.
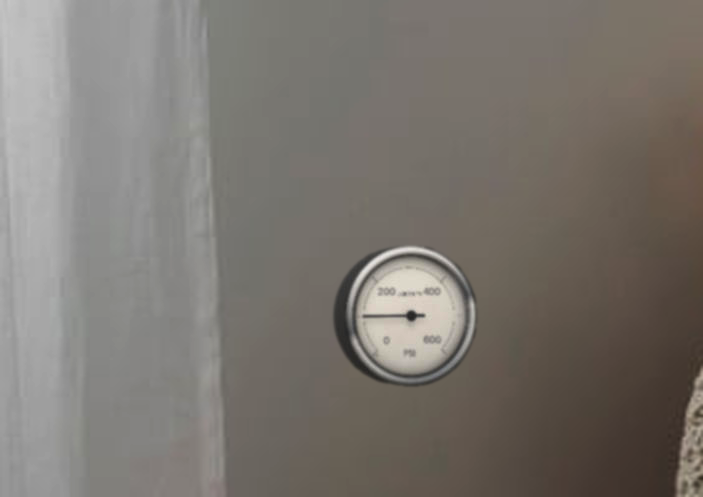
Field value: {"value": 100, "unit": "psi"}
